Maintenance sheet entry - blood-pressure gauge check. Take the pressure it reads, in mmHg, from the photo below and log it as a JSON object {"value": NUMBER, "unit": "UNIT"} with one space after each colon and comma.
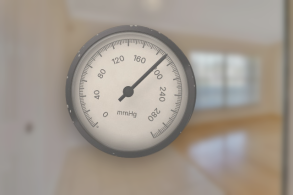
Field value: {"value": 190, "unit": "mmHg"}
